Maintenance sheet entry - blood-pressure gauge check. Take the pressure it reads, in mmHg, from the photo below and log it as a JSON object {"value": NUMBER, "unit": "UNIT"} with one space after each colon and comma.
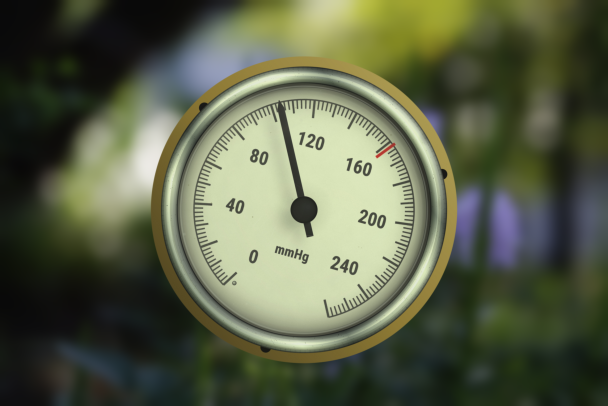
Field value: {"value": 104, "unit": "mmHg"}
